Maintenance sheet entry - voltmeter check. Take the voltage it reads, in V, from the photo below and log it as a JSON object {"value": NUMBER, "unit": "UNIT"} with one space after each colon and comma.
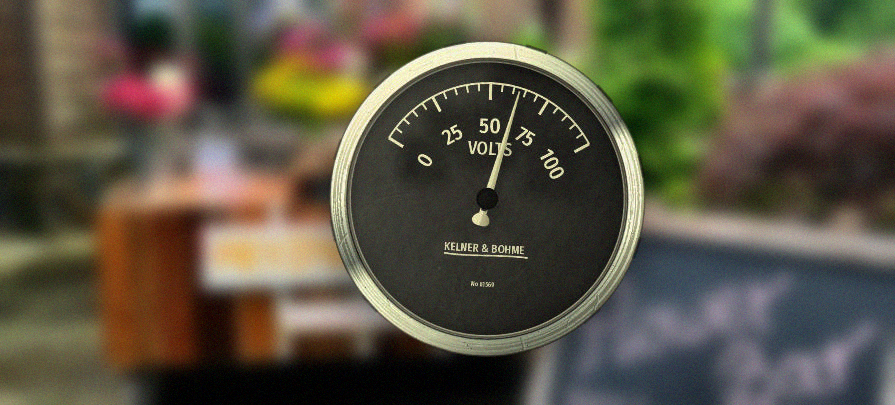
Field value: {"value": 62.5, "unit": "V"}
